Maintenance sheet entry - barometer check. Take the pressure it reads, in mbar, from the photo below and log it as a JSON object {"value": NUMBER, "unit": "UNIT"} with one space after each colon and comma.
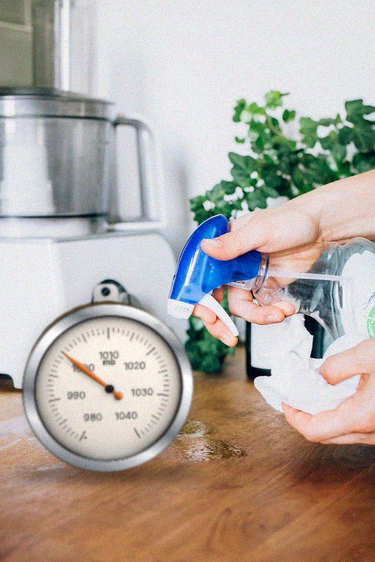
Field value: {"value": 1000, "unit": "mbar"}
